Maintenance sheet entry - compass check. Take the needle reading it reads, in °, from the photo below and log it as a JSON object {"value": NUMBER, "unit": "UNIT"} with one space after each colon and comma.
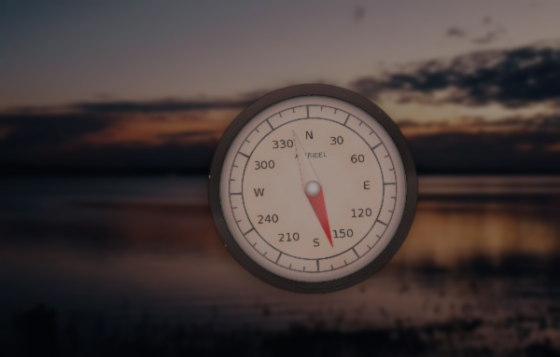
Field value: {"value": 165, "unit": "°"}
